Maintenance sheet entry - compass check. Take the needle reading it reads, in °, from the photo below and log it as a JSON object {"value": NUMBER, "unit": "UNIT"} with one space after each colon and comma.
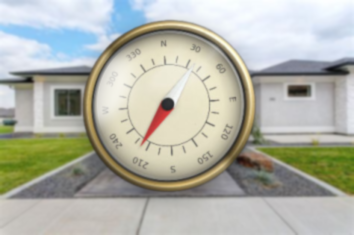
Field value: {"value": 217.5, "unit": "°"}
